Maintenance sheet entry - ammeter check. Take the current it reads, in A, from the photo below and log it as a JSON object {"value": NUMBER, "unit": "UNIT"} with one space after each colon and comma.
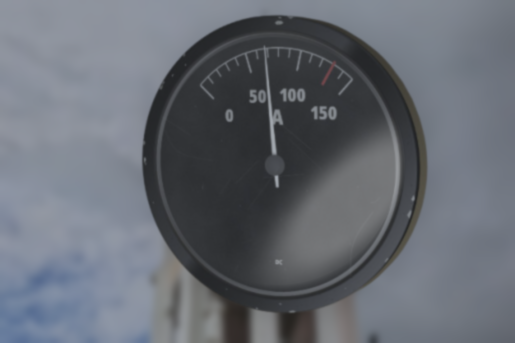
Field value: {"value": 70, "unit": "A"}
